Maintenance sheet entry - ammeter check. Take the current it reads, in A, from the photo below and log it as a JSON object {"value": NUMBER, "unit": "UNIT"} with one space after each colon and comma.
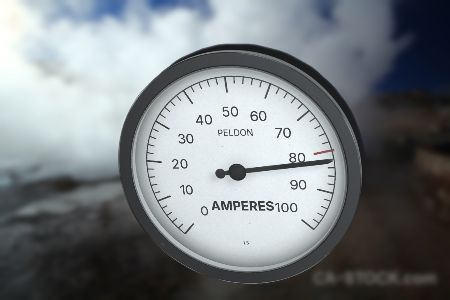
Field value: {"value": 82, "unit": "A"}
